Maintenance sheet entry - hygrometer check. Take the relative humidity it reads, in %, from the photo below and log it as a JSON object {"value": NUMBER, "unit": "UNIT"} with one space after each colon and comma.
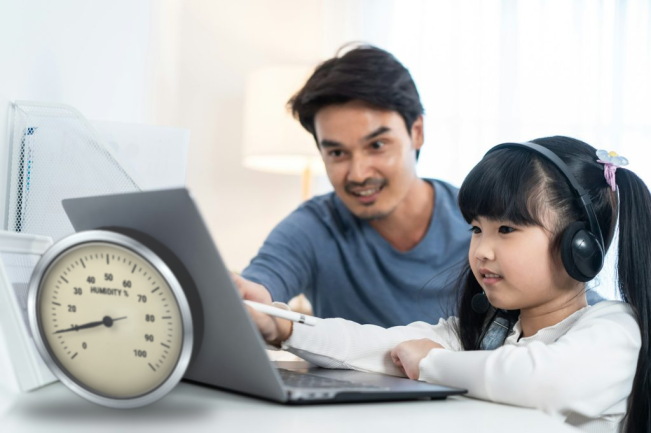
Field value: {"value": 10, "unit": "%"}
